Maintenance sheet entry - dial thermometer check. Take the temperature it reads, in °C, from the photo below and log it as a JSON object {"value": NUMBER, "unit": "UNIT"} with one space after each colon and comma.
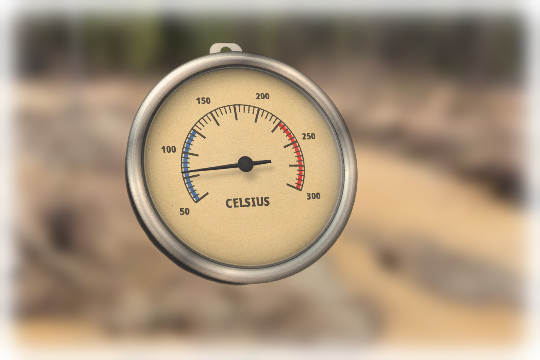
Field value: {"value": 80, "unit": "°C"}
